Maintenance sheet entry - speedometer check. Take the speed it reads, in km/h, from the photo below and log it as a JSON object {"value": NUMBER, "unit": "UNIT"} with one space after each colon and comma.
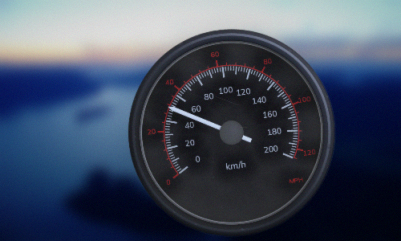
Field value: {"value": 50, "unit": "km/h"}
